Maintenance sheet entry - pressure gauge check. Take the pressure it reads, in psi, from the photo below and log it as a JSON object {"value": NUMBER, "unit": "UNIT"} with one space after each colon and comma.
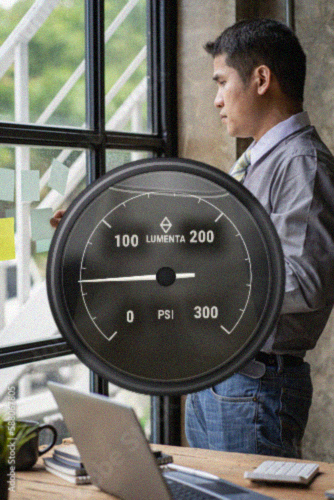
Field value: {"value": 50, "unit": "psi"}
